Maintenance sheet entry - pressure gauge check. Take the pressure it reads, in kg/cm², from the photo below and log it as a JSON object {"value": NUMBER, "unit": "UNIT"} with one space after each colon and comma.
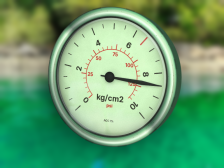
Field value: {"value": 8.5, "unit": "kg/cm²"}
